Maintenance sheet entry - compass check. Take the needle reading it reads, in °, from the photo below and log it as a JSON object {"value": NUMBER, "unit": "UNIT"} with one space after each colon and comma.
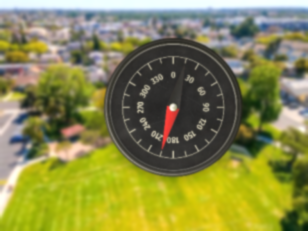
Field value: {"value": 195, "unit": "°"}
